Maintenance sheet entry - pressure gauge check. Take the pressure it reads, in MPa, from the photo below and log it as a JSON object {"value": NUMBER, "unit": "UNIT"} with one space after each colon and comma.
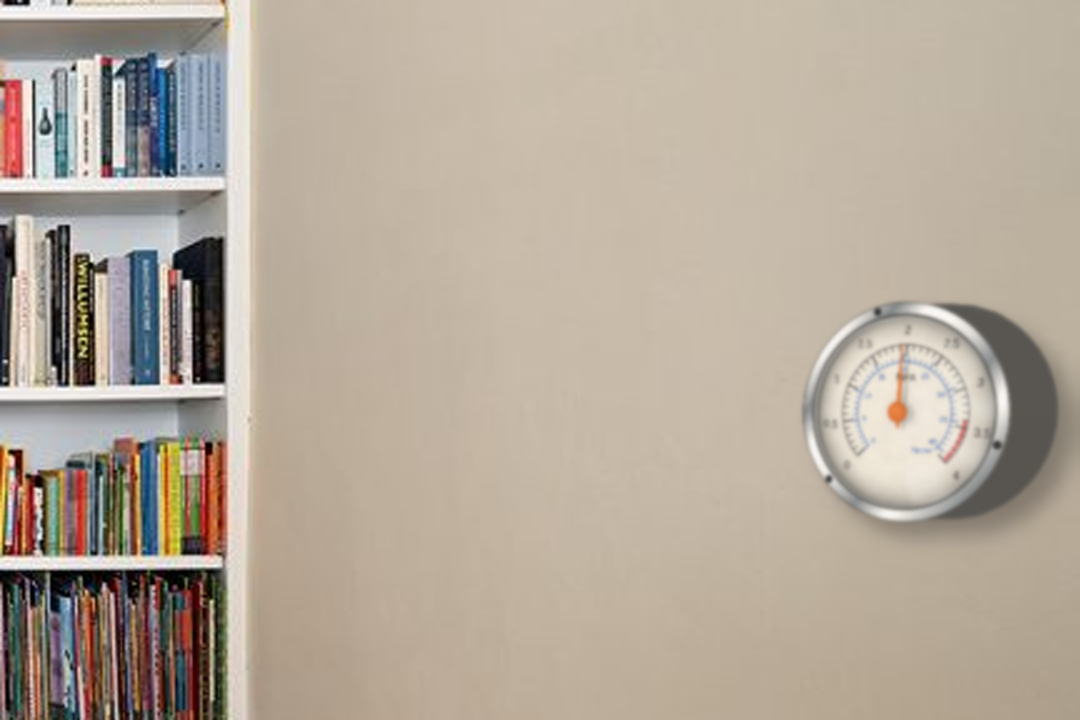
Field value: {"value": 2, "unit": "MPa"}
